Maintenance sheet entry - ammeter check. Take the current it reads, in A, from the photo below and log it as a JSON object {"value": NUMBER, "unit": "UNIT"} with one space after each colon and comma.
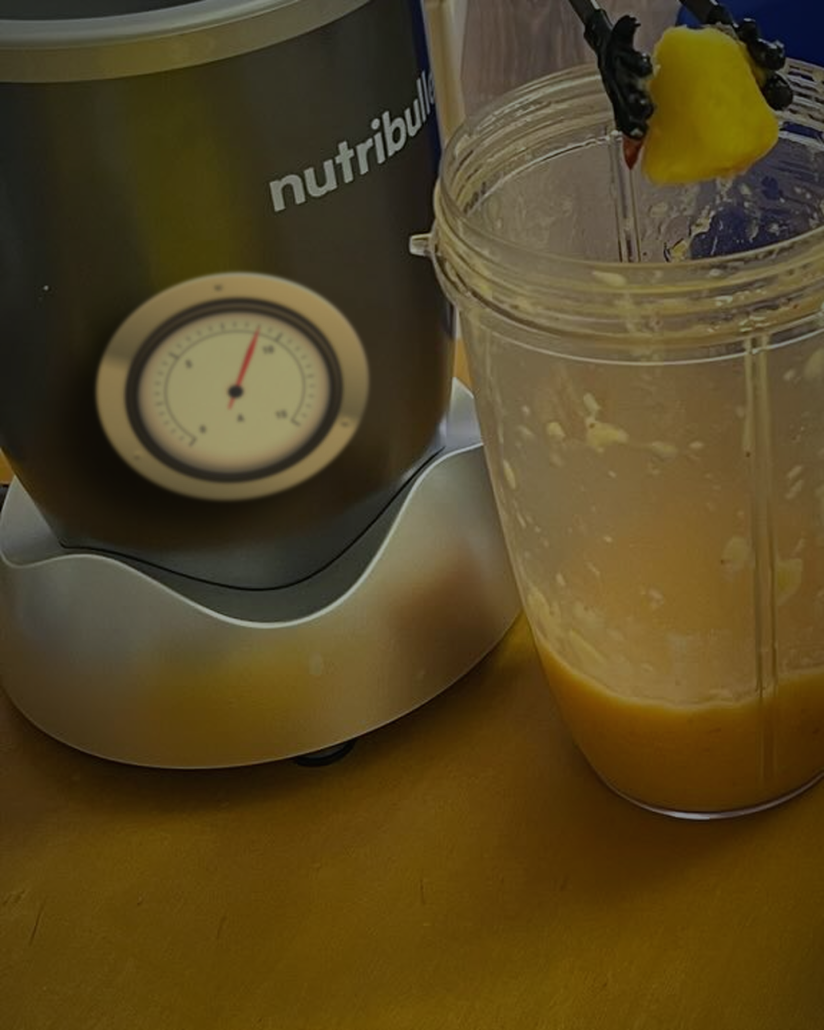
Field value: {"value": 9, "unit": "A"}
